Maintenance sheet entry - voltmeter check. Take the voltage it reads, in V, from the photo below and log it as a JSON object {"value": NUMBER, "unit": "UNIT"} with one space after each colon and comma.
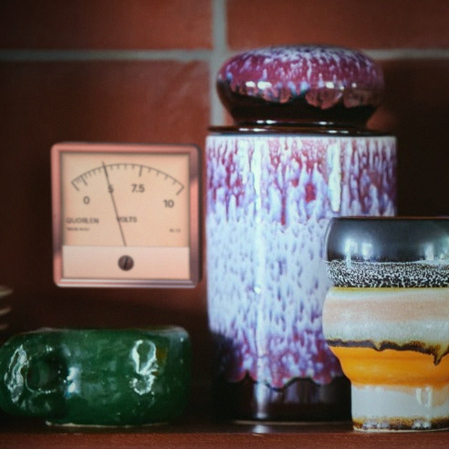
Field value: {"value": 5, "unit": "V"}
